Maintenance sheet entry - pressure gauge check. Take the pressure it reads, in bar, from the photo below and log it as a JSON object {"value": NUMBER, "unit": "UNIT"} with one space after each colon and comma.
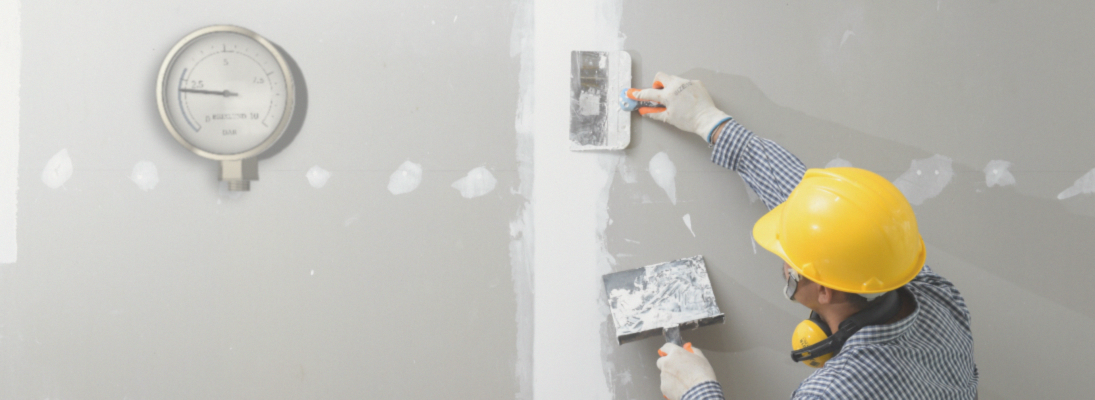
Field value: {"value": 2, "unit": "bar"}
